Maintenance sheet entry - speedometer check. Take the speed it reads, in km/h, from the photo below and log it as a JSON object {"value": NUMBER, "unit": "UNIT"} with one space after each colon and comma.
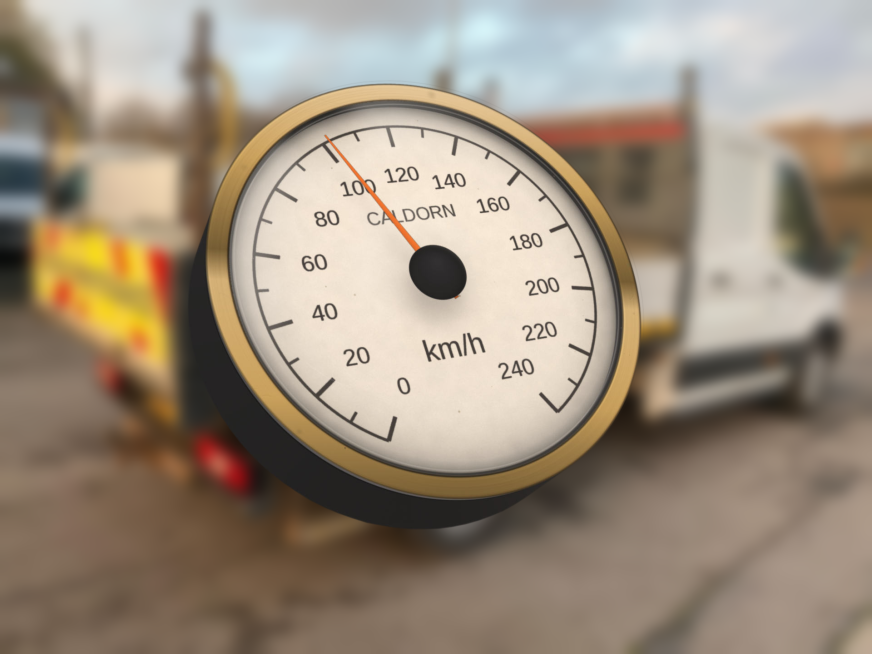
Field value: {"value": 100, "unit": "km/h"}
